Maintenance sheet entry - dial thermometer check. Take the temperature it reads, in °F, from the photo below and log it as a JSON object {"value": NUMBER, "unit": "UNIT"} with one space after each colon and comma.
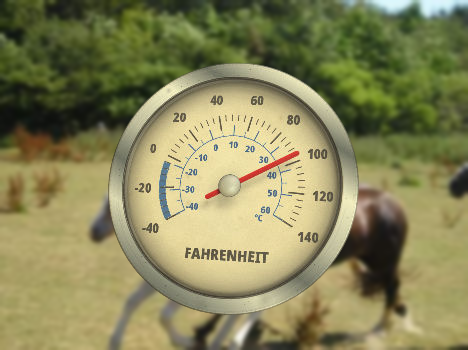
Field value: {"value": 96, "unit": "°F"}
